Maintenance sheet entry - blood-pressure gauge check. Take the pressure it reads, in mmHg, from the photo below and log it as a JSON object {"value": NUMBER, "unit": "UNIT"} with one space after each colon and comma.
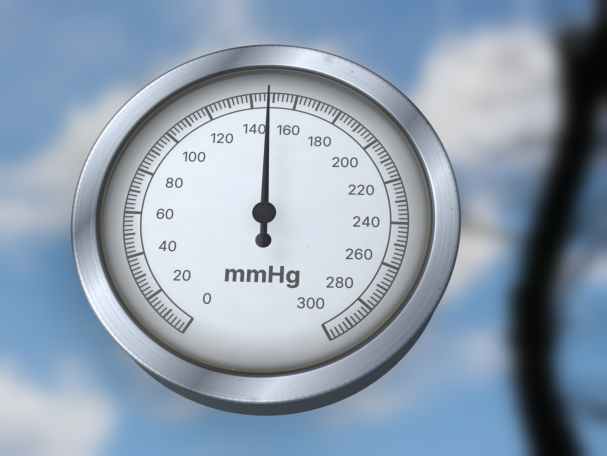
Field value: {"value": 148, "unit": "mmHg"}
